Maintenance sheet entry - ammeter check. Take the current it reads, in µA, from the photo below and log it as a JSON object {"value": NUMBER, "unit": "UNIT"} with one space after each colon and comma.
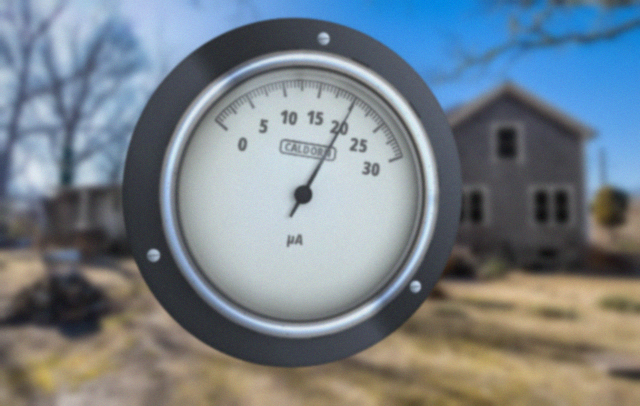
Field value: {"value": 20, "unit": "µA"}
